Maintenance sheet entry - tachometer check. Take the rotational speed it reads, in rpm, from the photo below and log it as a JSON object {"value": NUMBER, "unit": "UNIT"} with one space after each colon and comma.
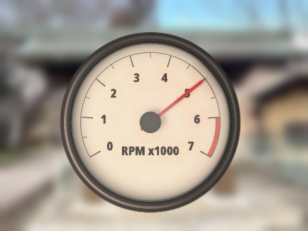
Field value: {"value": 5000, "unit": "rpm"}
